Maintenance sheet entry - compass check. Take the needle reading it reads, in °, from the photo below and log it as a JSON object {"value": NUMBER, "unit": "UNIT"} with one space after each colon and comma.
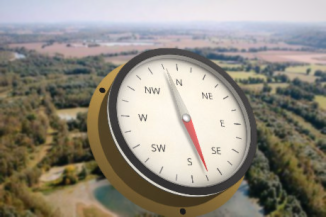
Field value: {"value": 165, "unit": "°"}
